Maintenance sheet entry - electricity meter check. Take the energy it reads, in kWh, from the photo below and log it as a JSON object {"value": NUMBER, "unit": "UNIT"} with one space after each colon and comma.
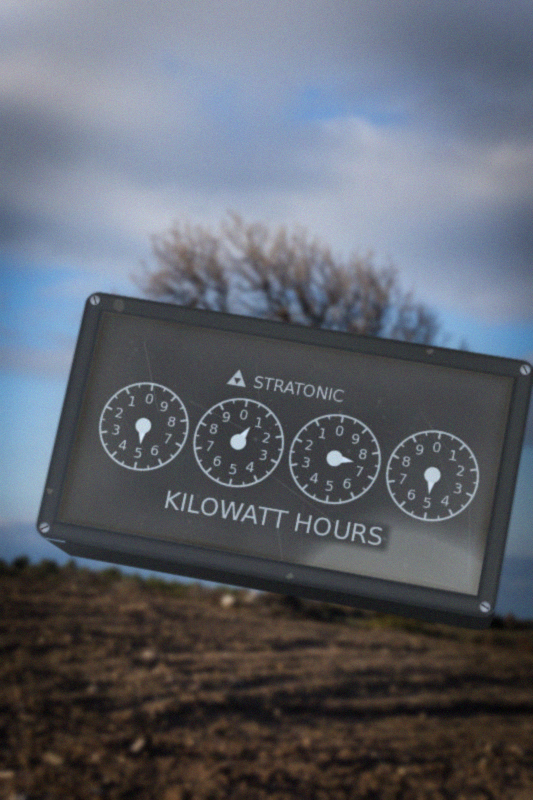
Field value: {"value": 5075, "unit": "kWh"}
